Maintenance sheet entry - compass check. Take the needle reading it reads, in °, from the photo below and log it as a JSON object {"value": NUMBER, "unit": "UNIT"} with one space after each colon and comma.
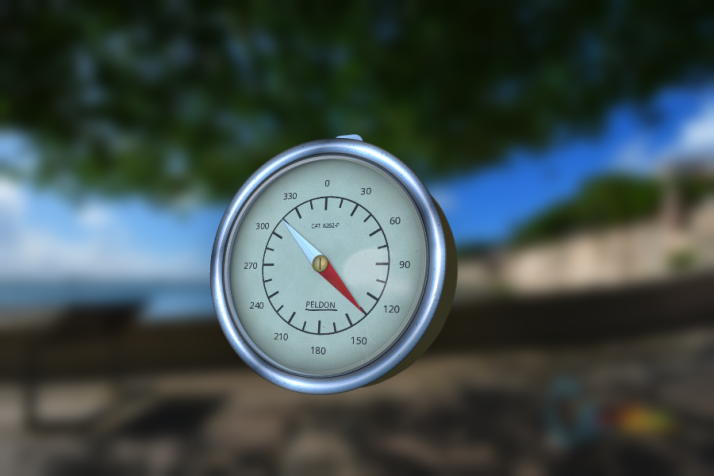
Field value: {"value": 135, "unit": "°"}
